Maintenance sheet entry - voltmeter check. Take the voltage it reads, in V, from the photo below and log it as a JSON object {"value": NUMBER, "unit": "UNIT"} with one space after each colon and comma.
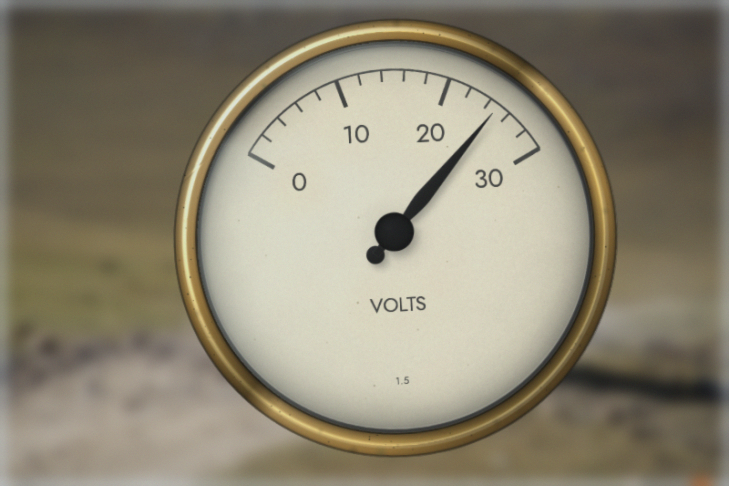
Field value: {"value": 25, "unit": "V"}
